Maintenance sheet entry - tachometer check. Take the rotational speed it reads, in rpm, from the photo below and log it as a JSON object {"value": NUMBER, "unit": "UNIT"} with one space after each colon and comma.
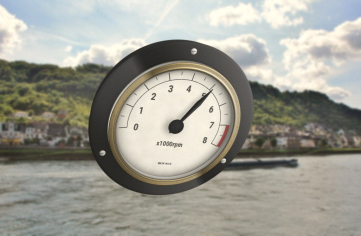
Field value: {"value": 5000, "unit": "rpm"}
